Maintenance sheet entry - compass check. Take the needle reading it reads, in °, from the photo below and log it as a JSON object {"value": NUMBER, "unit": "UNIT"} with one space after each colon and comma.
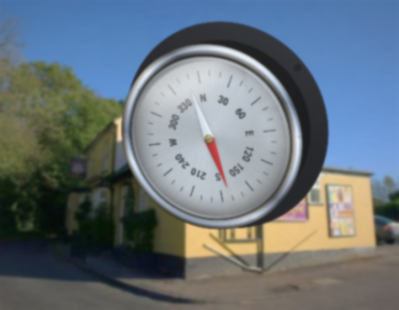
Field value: {"value": 170, "unit": "°"}
